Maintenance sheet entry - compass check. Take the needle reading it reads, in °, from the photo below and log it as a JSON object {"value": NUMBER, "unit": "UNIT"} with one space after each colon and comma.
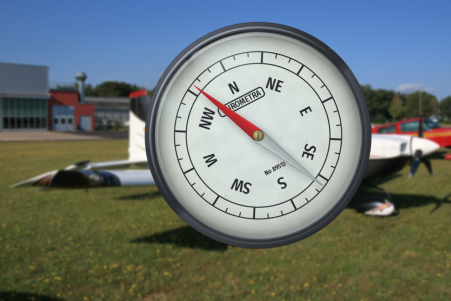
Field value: {"value": 335, "unit": "°"}
